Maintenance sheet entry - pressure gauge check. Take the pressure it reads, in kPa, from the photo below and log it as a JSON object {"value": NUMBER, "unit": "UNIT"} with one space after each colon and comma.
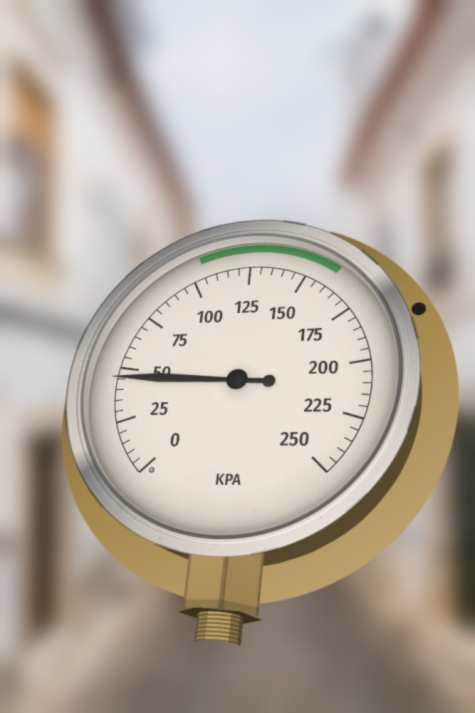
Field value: {"value": 45, "unit": "kPa"}
